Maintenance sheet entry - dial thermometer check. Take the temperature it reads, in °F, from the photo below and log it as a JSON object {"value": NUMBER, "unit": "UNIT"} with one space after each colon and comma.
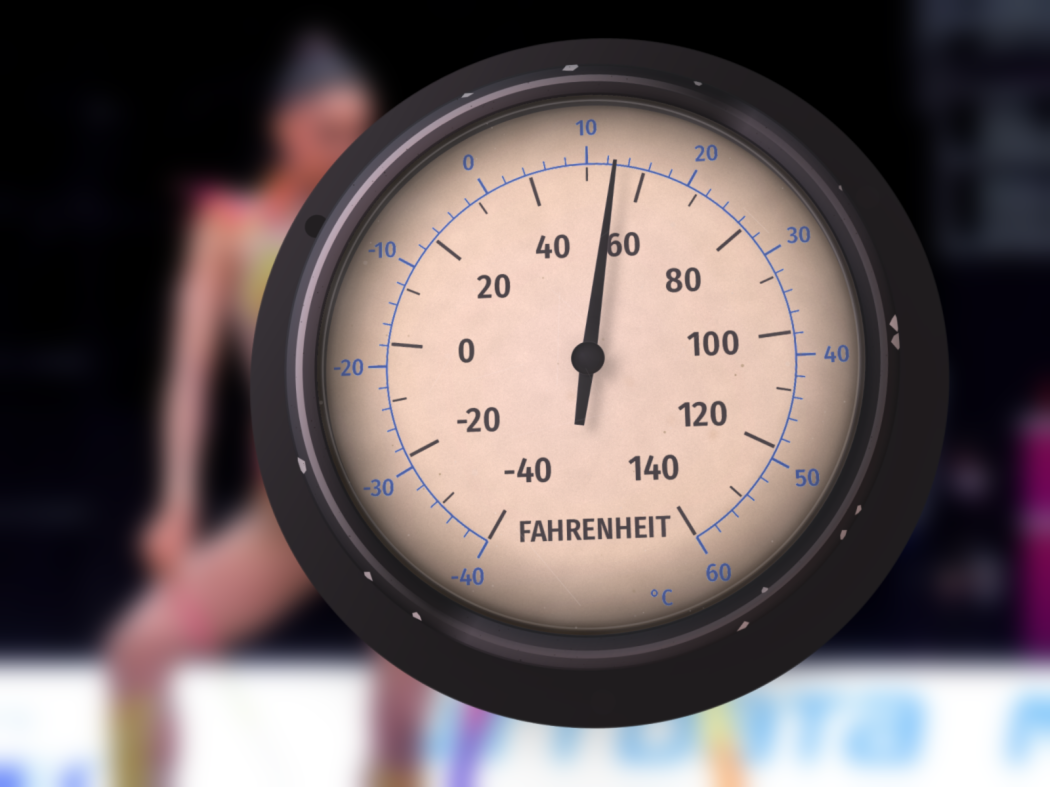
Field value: {"value": 55, "unit": "°F"}
